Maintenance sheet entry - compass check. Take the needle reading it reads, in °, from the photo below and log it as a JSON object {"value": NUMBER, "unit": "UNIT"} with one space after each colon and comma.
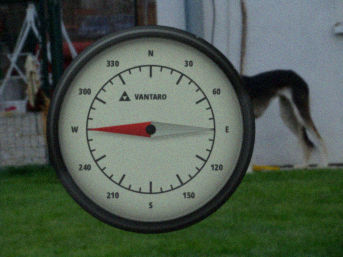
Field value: {"value": 270, "unit": "°"}
